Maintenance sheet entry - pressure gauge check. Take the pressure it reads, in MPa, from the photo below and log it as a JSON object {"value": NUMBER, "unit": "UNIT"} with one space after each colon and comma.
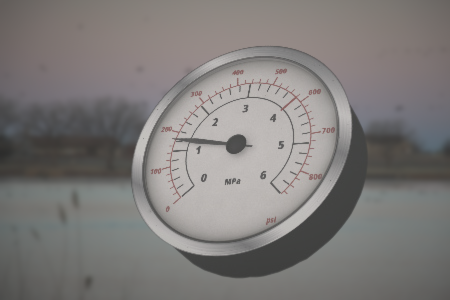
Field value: {"value": 1.2, "unit": "MPa"}
